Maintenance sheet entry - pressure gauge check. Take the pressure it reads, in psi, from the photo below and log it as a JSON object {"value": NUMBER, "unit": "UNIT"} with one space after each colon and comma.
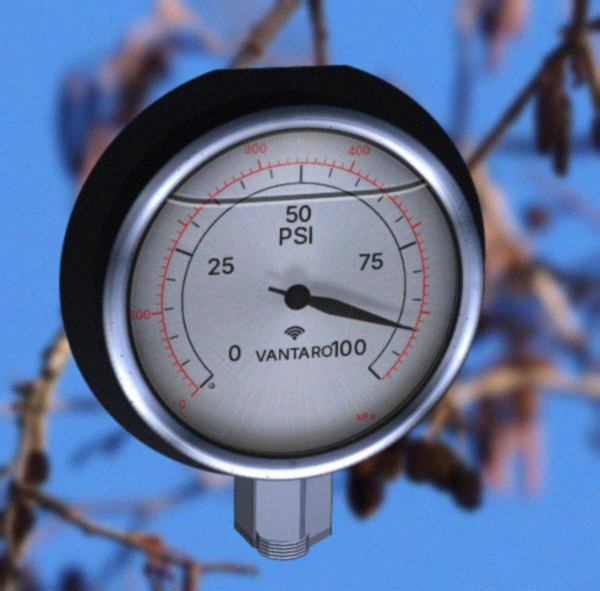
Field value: {"value": 90, "unit": "psi"}
